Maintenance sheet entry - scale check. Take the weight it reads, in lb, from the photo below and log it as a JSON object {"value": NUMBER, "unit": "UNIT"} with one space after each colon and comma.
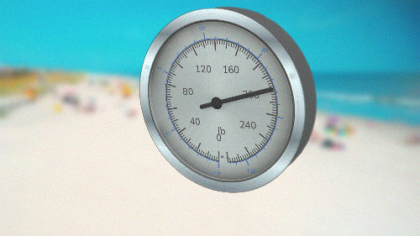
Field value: {"value": 200, "unit": "lb"}
